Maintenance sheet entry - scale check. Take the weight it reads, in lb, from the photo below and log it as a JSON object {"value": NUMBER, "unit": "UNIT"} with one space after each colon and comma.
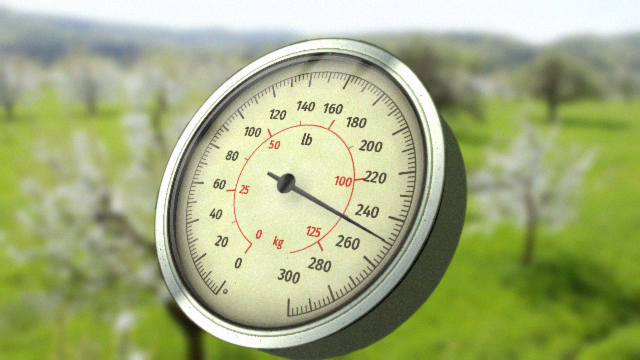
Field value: {"value": 250, "unit": "lb"}
